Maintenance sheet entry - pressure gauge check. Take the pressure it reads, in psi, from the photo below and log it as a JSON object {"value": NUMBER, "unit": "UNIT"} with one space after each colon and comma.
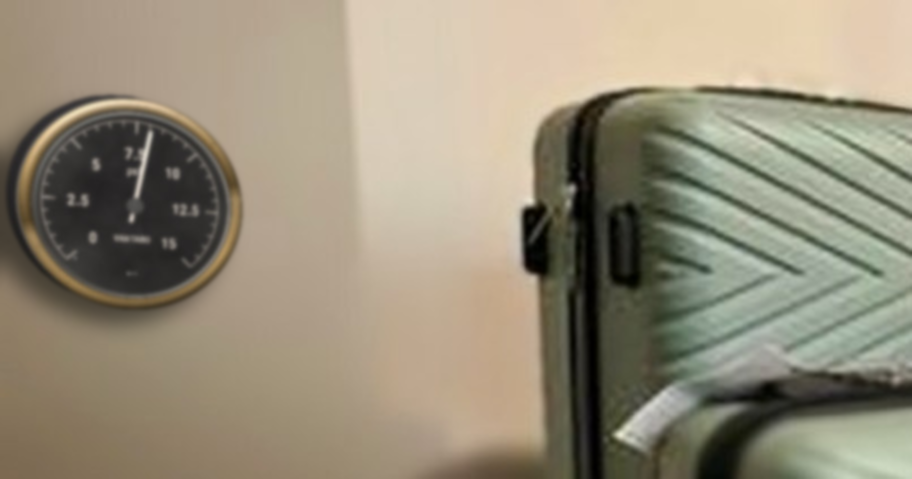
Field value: {"value": 8, "unit": "psi"}
